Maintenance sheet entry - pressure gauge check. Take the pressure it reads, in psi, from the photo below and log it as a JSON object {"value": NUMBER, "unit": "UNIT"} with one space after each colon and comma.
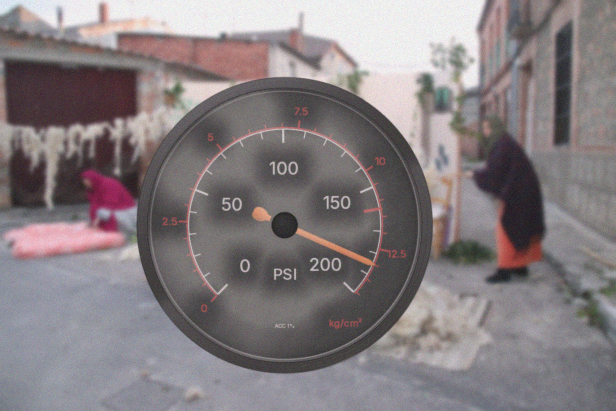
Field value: {"value": 185, "unit": "psi"}
